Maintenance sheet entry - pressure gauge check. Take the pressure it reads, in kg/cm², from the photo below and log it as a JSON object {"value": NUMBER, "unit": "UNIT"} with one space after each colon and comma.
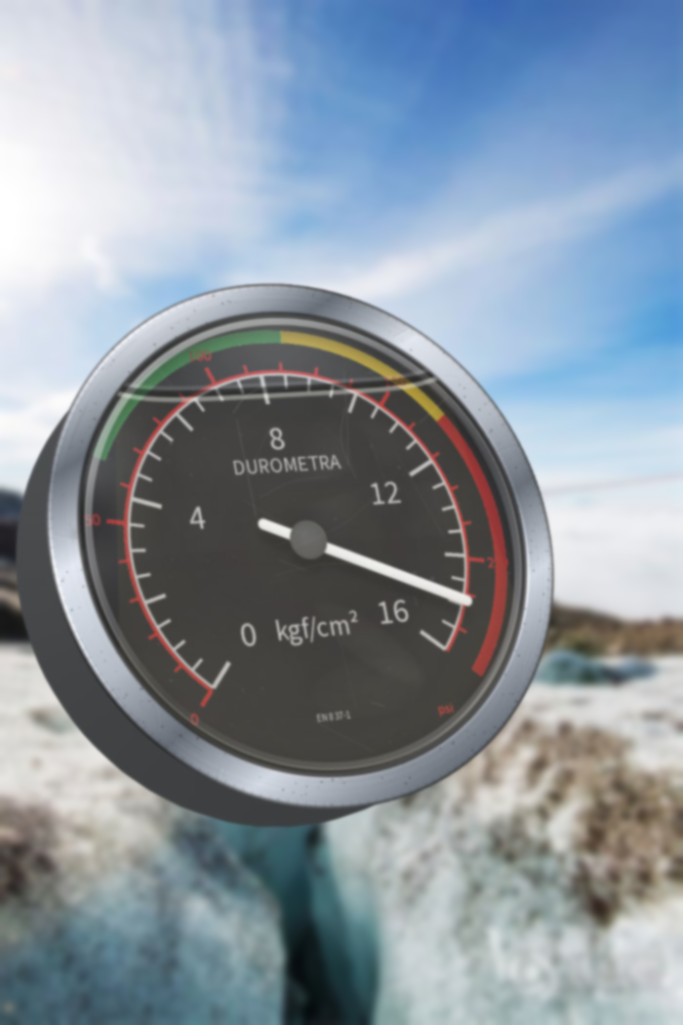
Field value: {"value": 15, "unit": "kg/cm²"}
